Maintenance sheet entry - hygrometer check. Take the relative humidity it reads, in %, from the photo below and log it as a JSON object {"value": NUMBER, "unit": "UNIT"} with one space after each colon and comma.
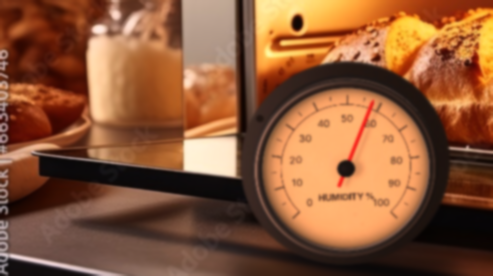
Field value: {"value": 57.5, "unit": "%"}
